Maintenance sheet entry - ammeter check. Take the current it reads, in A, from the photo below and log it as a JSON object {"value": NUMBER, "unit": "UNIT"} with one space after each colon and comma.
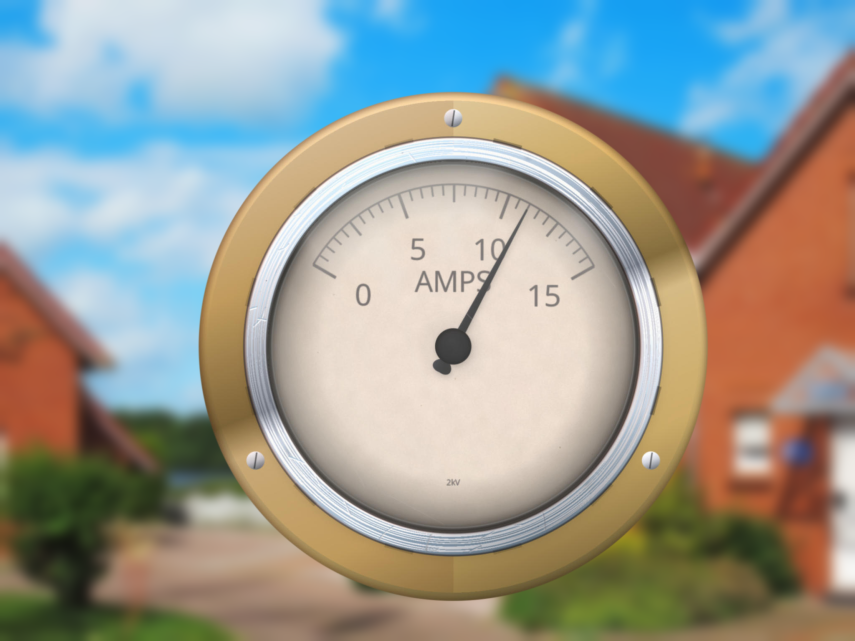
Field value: {"value": 11, "unit": "A"}
